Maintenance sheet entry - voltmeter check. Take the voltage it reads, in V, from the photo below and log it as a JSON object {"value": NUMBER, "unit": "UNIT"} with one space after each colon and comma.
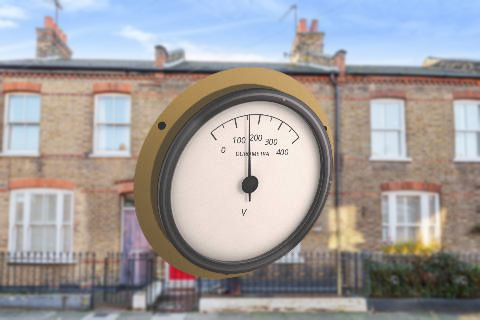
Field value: {"value": 150, "unit": "V"}
